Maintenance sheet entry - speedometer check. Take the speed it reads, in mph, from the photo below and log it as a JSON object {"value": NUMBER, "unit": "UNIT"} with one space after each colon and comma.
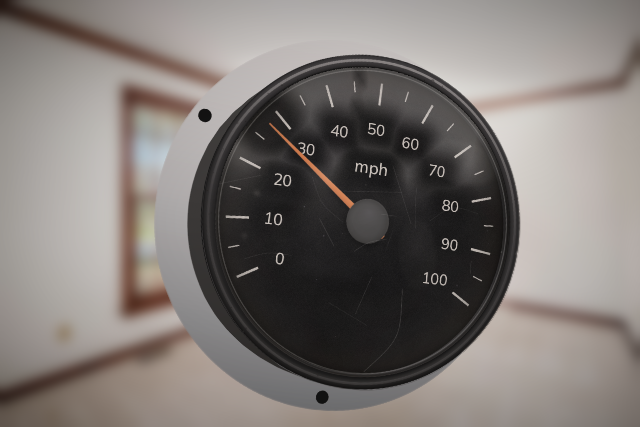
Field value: {"value": 27.5, "unit": "mph"}
